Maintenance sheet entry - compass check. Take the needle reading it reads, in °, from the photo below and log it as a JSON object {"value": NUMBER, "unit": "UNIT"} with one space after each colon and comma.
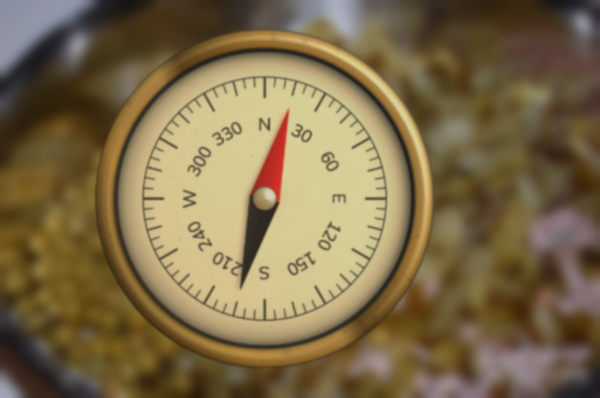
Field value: {"value": 15, "unit": "°"}
